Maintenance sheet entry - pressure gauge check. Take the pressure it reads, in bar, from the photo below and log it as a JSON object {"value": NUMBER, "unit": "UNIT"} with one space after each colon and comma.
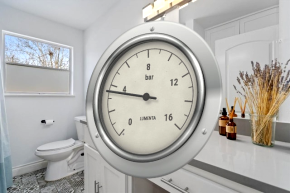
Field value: {"value": 3.5, "unit": "bar"}
